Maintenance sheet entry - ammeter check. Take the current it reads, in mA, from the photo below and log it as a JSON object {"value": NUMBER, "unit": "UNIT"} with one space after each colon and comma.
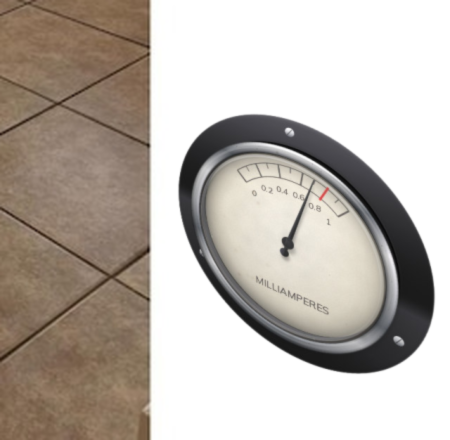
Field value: {"value": 0.7, "unit": "mA"}
